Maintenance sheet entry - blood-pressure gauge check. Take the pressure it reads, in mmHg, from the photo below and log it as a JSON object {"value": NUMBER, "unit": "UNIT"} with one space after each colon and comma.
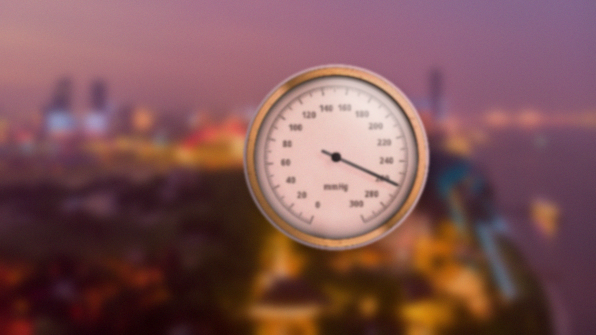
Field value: {"value": 260, "unit": "mmHg"}
